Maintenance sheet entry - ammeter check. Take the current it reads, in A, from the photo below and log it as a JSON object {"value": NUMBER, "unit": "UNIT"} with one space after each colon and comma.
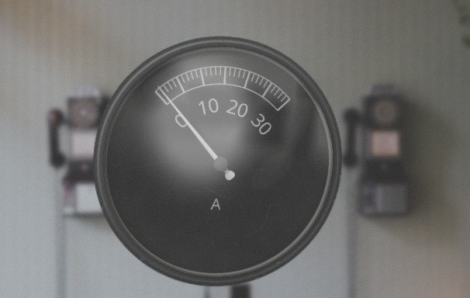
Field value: {"value": 1, "unit": "A"}
